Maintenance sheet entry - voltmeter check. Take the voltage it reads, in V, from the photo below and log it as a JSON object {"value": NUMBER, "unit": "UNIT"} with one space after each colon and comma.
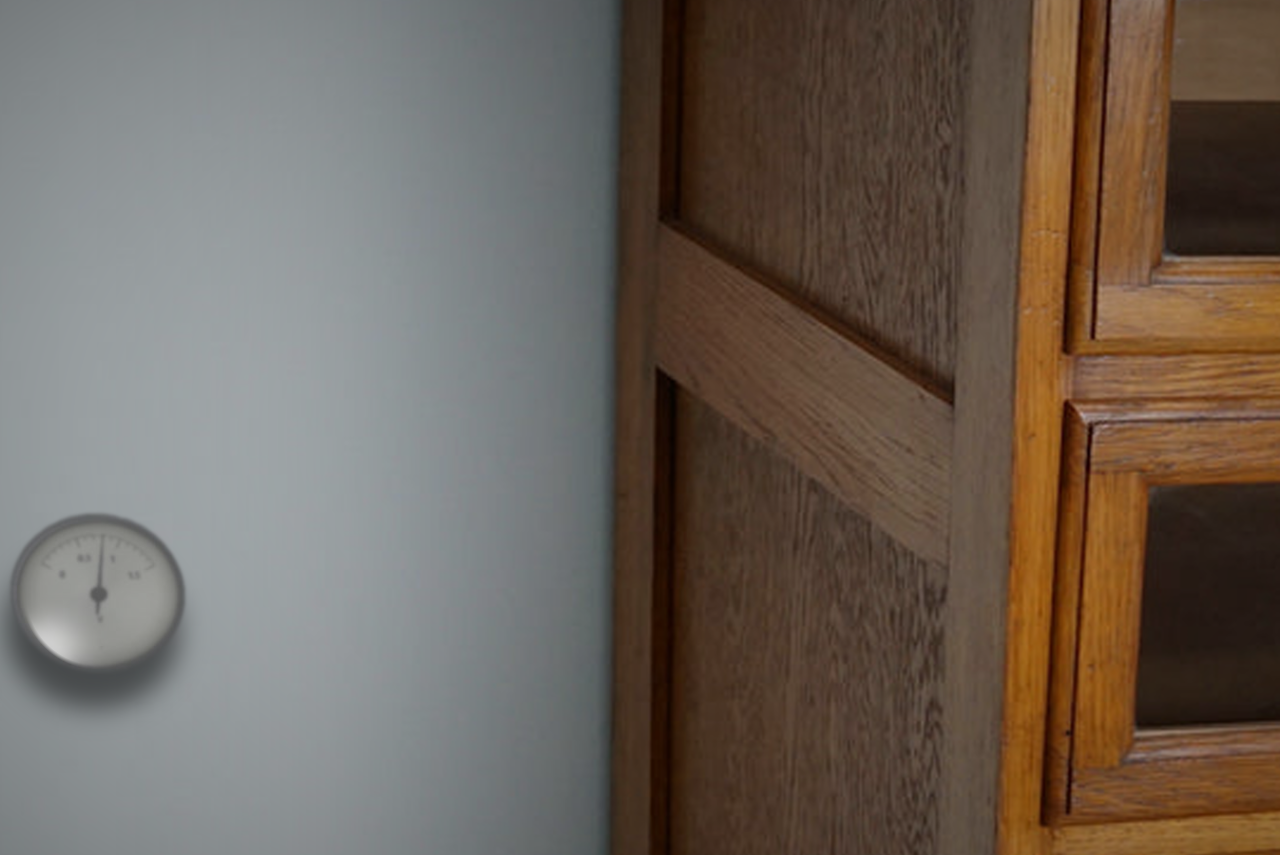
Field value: {"value": 0.8, "unit": "V"}
